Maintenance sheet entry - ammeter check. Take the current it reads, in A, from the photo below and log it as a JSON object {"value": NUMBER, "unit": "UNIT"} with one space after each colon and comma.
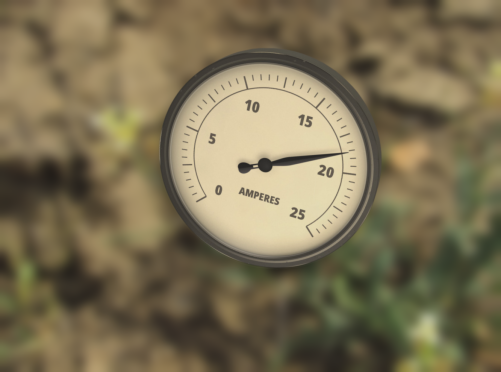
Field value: {"value": 18.5, "unit": "A"}
